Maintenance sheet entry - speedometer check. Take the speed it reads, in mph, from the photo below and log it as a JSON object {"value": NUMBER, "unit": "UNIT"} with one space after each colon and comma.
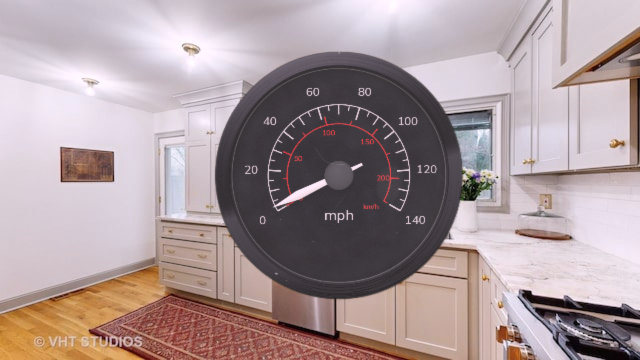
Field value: {"value": 2.5, "unit": "mph"}
